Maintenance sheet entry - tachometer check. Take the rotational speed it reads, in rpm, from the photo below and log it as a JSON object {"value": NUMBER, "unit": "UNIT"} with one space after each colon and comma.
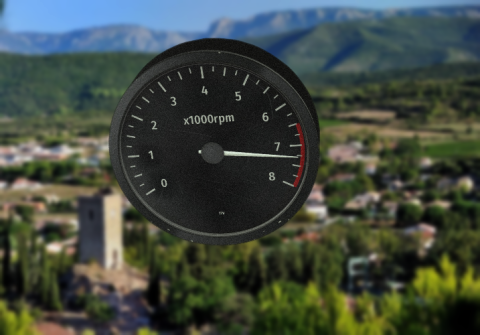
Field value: {"value": 7250, "unit": "rpm"}
